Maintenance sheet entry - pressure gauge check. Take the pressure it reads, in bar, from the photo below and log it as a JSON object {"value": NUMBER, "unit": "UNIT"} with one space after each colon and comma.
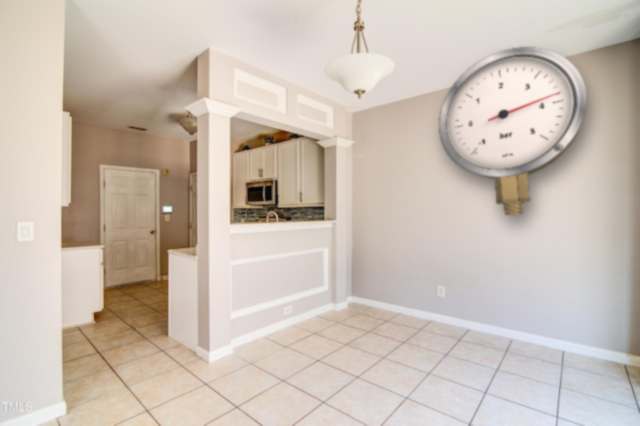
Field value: {"value": 3.8, "unit": "bar"}
